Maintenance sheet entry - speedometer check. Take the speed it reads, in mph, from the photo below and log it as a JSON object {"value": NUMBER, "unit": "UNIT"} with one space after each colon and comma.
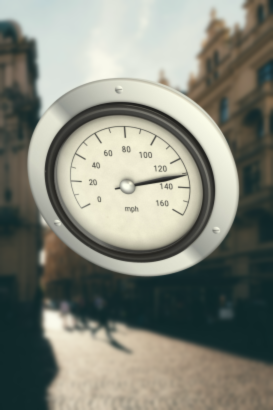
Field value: {"value": 130, "unit": "mph"}
